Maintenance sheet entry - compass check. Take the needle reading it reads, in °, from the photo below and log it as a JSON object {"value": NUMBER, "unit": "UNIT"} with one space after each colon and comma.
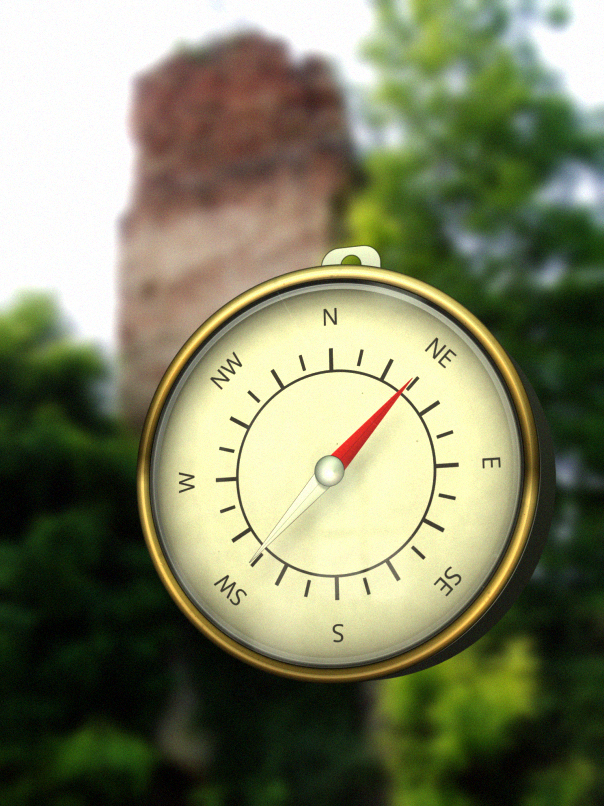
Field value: {"value": 45, "unit": "°"}
